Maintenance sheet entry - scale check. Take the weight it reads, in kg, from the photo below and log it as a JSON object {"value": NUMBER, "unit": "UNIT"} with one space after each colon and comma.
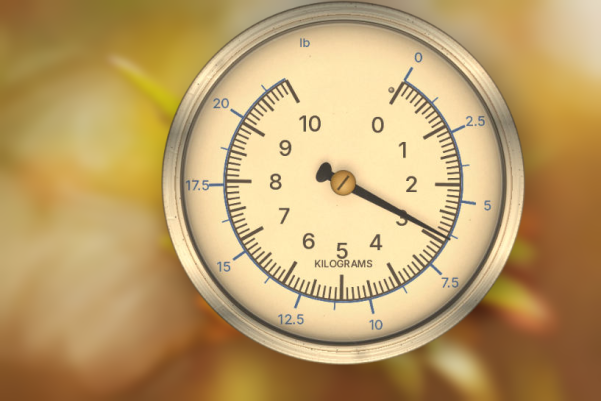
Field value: {"value": 2.9, "unit": "kg"}
